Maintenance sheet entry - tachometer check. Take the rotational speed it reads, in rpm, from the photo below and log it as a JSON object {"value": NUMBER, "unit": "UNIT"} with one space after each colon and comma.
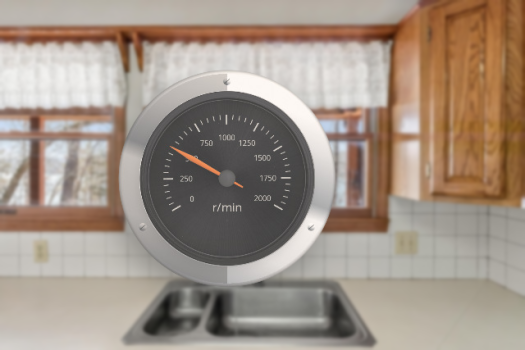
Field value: {"value": 500, "unit": "rpm"}
